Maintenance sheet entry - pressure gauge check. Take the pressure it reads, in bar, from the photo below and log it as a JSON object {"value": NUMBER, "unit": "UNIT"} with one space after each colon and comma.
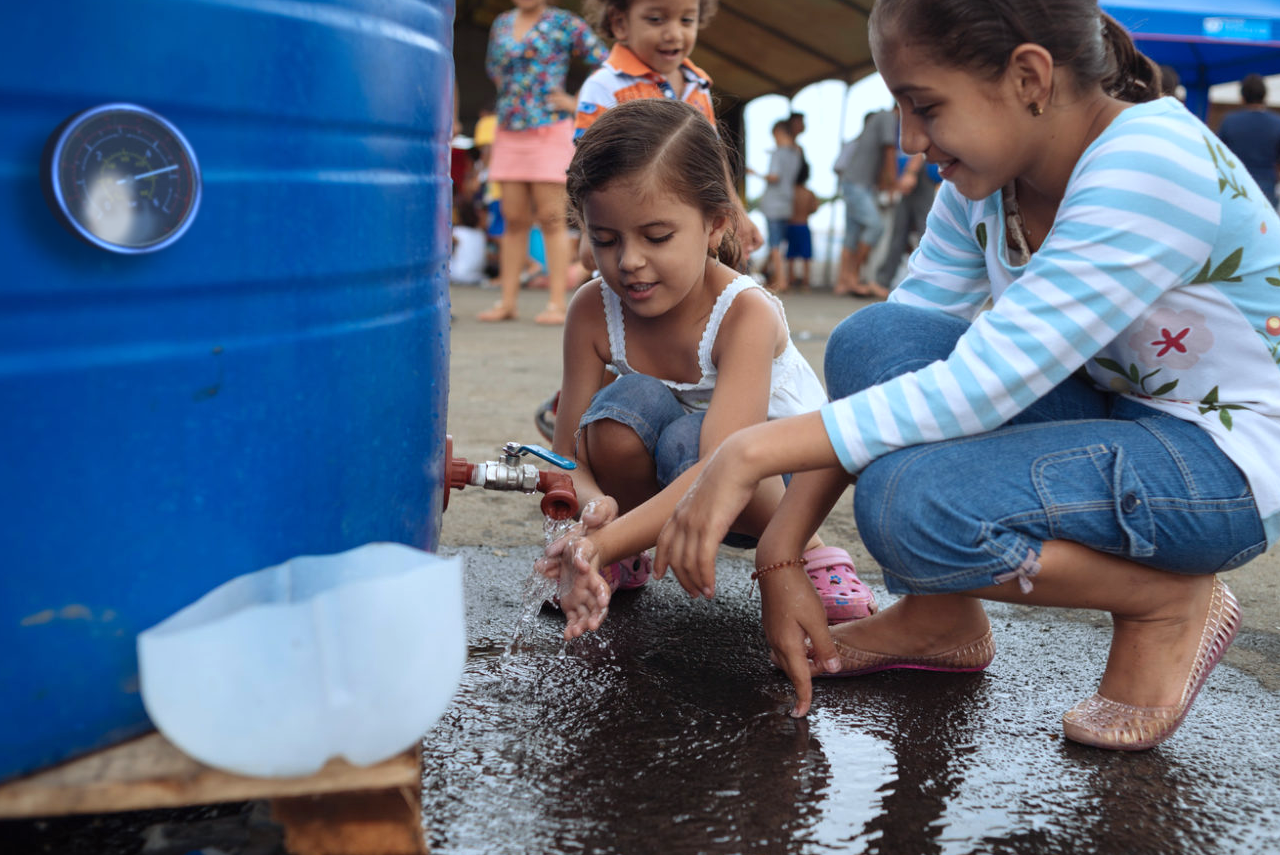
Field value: {"value": 4.75, "unit": "bar"}
